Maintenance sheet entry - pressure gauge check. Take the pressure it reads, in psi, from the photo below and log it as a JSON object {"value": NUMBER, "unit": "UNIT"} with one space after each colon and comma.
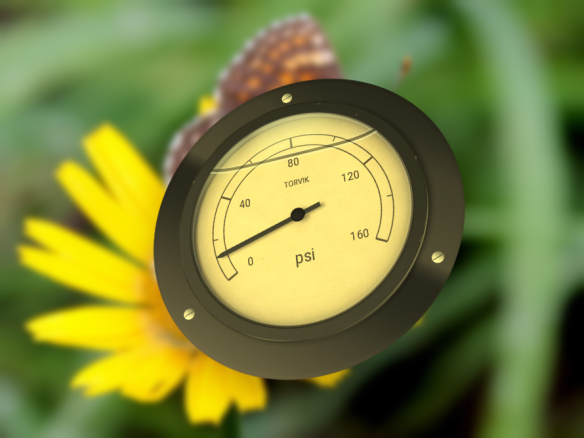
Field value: {"value": 10, "unit": "psi"}
